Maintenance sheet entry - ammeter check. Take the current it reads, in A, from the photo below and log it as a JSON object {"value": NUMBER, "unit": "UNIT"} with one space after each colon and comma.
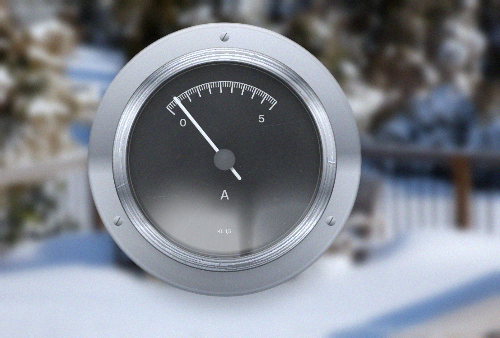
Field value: {"value": 0.5, "unit": "A"}
